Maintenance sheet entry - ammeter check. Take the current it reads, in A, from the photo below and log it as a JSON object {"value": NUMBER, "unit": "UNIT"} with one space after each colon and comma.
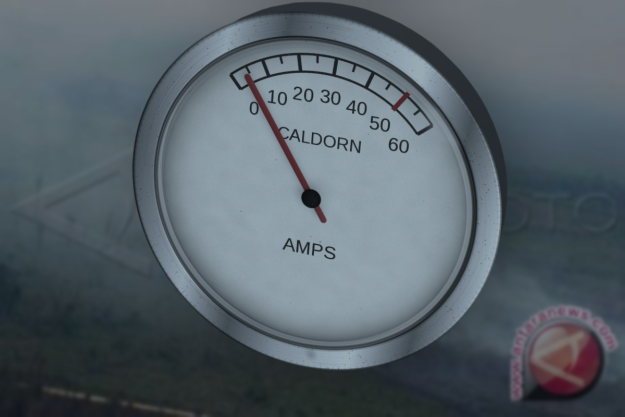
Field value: {"value": 5, "unit": "A"}
